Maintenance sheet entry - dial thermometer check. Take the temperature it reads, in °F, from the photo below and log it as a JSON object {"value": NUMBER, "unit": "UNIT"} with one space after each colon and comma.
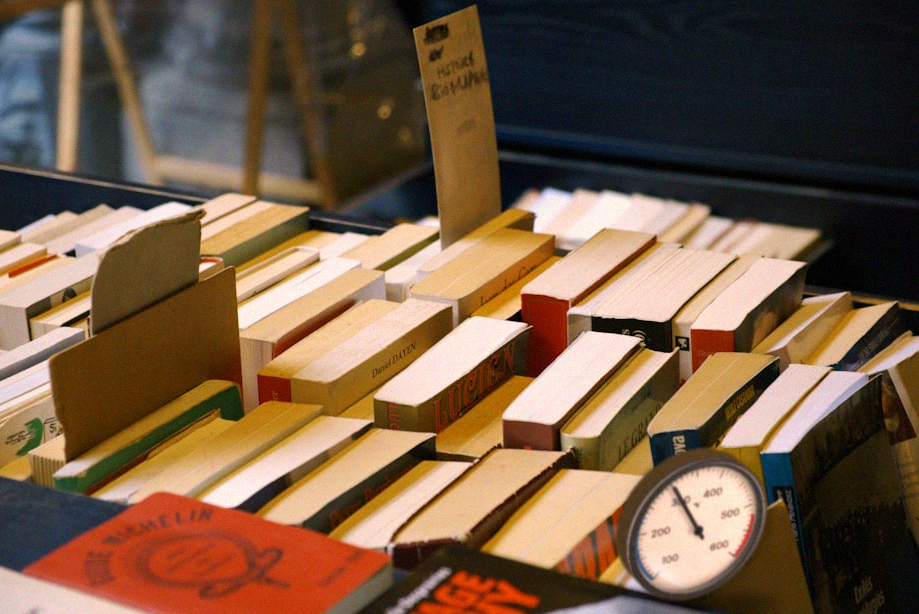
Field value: {"value": 300, "unit": "°F"}
